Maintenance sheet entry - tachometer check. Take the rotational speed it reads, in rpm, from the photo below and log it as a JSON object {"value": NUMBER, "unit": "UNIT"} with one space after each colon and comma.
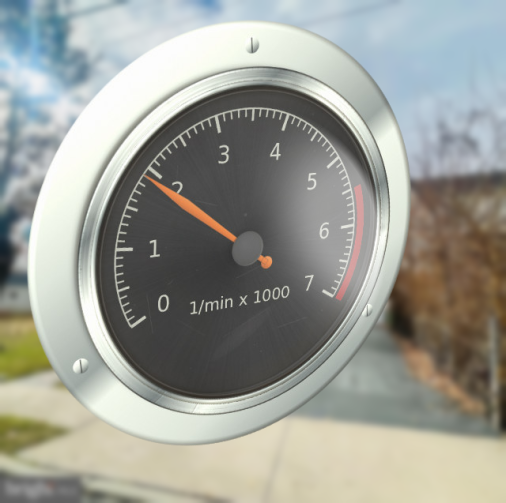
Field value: {"value": 1900, "unit": "rpm"}
